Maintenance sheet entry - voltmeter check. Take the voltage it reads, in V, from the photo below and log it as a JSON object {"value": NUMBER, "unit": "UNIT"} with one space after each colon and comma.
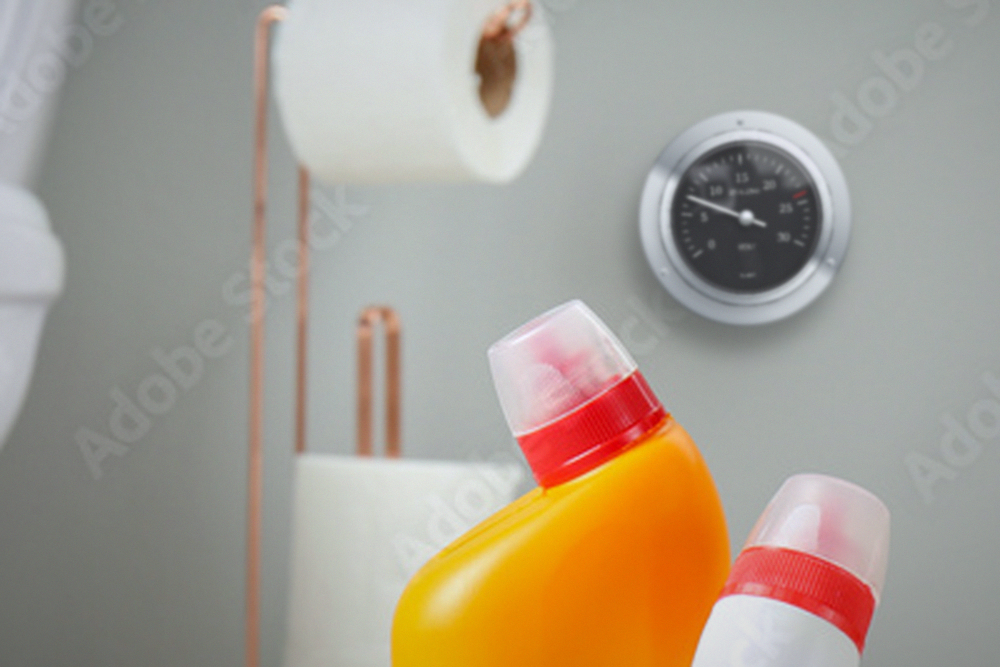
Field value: {"value": 7, "unit": "V"}
